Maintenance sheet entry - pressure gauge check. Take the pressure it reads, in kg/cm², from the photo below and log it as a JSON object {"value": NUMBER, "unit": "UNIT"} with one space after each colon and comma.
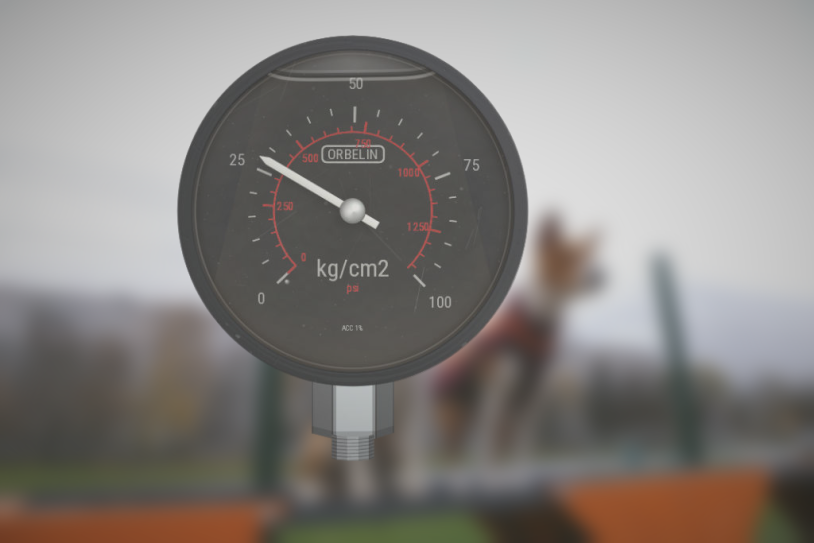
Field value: {"value": 27.5, "unit": "kg/cm²"}
